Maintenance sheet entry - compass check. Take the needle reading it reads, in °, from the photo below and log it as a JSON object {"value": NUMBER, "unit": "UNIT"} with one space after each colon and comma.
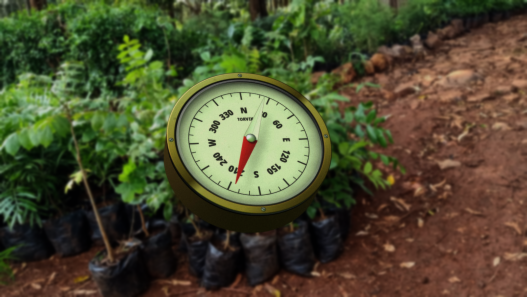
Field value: {"value": 205, "unit": "°"}
